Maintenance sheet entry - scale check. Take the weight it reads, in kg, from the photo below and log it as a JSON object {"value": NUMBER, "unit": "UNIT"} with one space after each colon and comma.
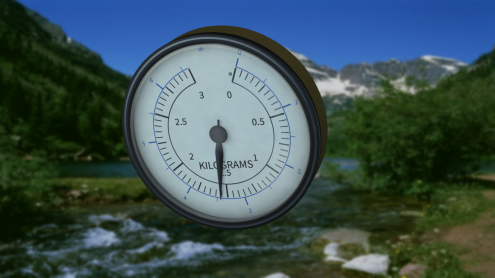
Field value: {"value": 1.55, "unit": "kg"}
